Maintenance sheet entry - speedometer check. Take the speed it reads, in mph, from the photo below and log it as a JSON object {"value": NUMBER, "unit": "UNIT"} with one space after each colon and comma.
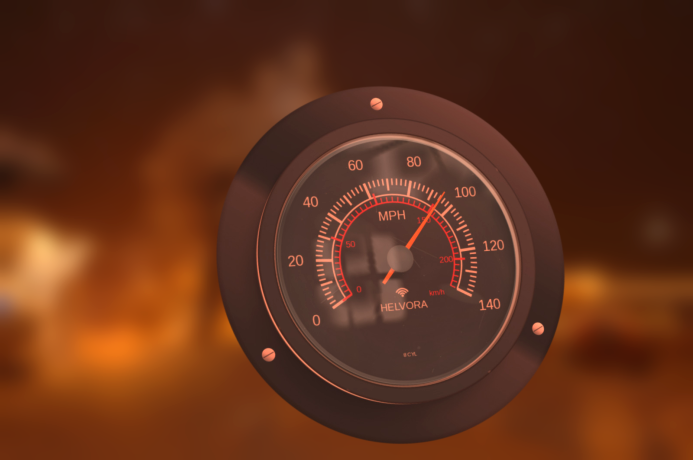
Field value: {"value": 94, "unit": "mph"}
